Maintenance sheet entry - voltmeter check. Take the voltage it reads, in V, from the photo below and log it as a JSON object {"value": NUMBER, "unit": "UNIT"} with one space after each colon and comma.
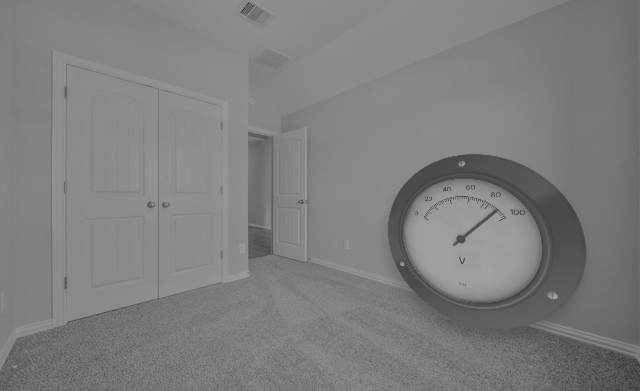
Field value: {"value": 90, "unit": "V"}
